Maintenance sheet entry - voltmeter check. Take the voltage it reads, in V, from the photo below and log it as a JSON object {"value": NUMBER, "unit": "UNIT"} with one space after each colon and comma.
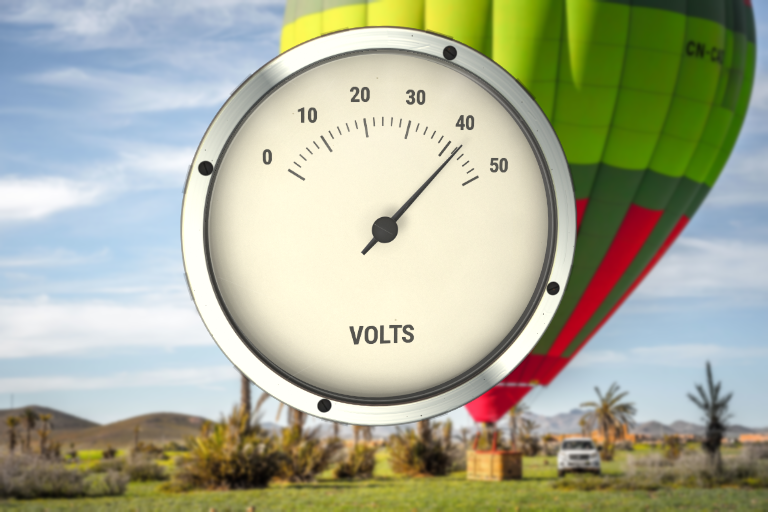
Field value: {"value": 42, "unit": "V"}
